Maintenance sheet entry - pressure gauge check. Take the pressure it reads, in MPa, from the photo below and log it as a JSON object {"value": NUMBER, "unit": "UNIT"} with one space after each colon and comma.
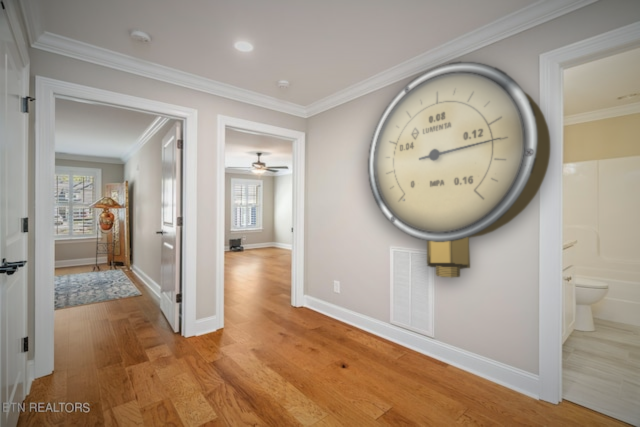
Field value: {"value": 0.13, "unit": "MPa"}
